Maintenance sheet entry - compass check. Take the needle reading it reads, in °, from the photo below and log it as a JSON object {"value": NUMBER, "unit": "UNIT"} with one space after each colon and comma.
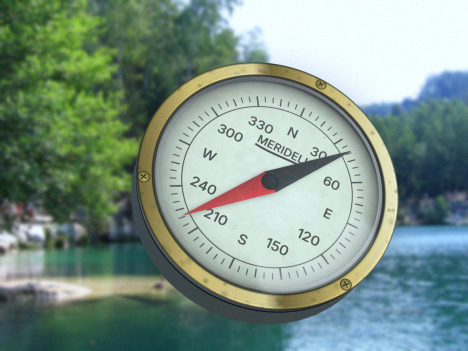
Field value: {"value": 220, "unit": "°"}
